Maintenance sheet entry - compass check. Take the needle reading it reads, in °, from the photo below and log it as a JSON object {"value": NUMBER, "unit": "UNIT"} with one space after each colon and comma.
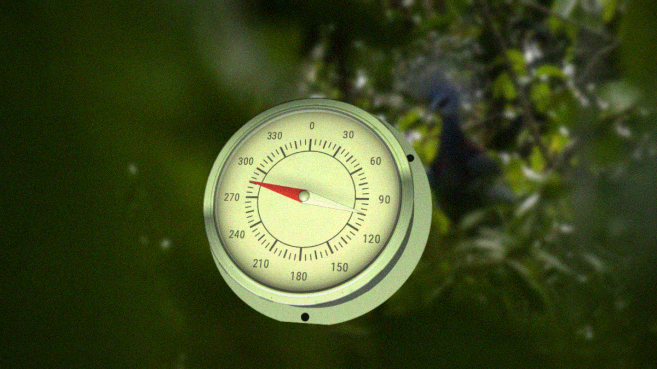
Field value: {"value": 285, "unit": "°"}
